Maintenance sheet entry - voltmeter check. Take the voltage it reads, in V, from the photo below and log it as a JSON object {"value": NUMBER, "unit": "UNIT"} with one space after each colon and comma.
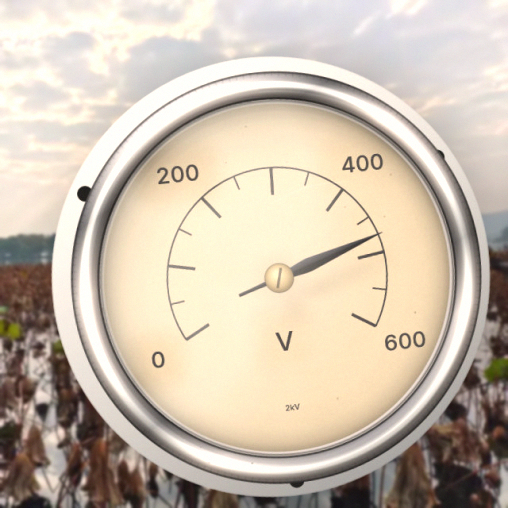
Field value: {"value": 475, "unit": "V"}
